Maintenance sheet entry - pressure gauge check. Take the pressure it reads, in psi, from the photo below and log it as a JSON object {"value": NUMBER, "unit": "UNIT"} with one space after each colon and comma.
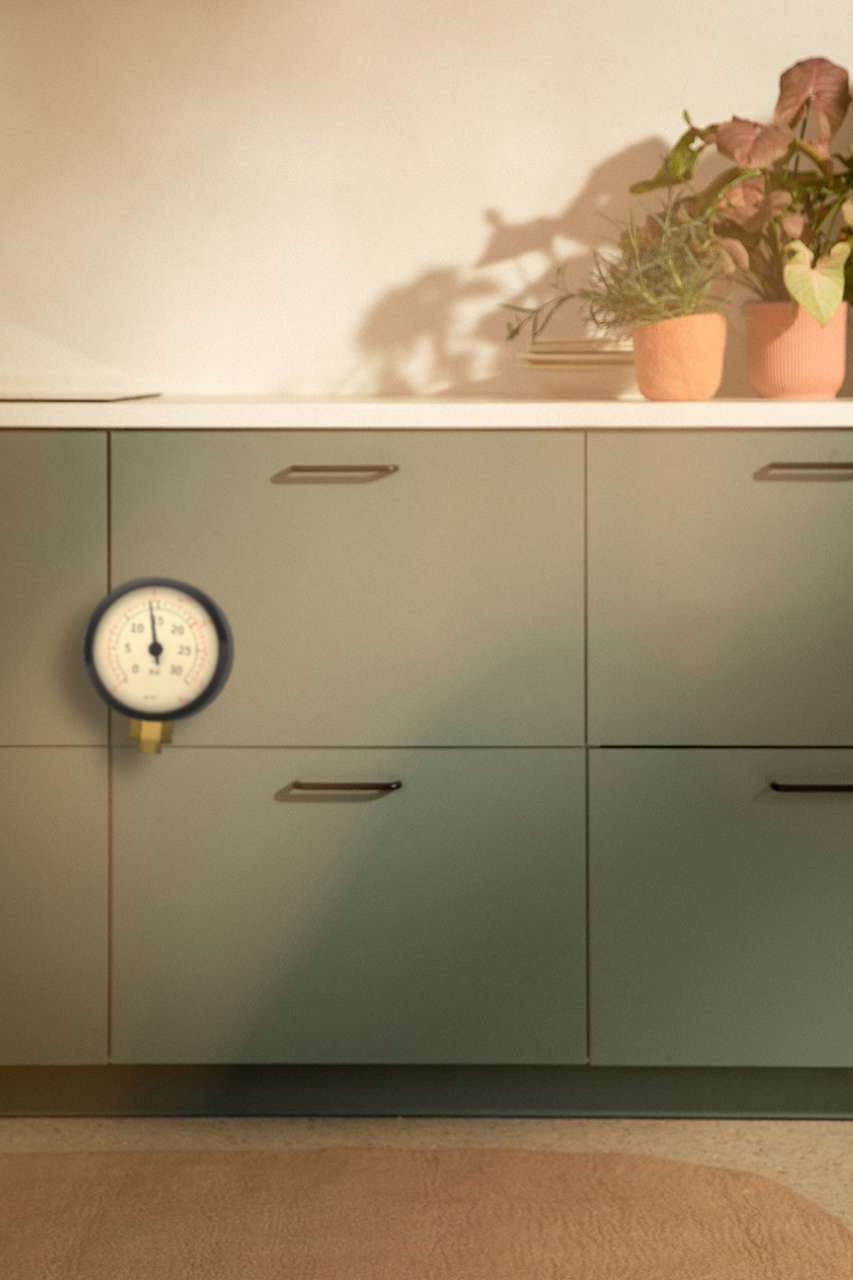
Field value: {"value": 14, "unit": "psi"}
